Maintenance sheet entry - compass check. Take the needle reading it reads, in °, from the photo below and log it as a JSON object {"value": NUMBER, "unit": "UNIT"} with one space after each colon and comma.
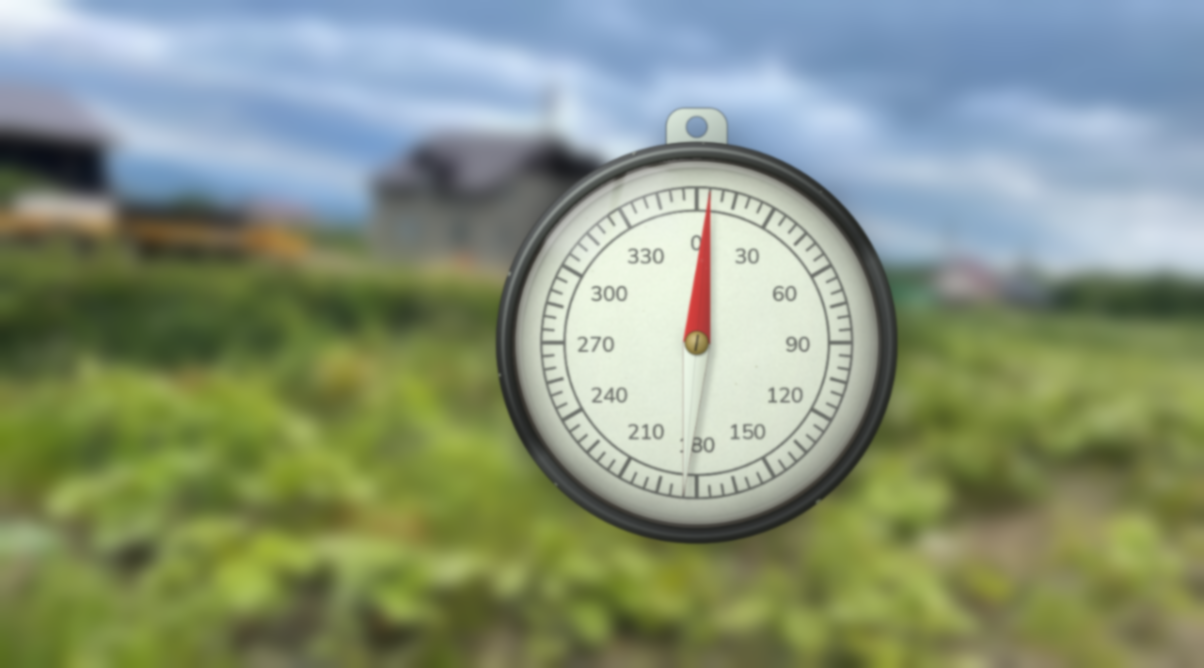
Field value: {"value": 5, "unit": "°"}
